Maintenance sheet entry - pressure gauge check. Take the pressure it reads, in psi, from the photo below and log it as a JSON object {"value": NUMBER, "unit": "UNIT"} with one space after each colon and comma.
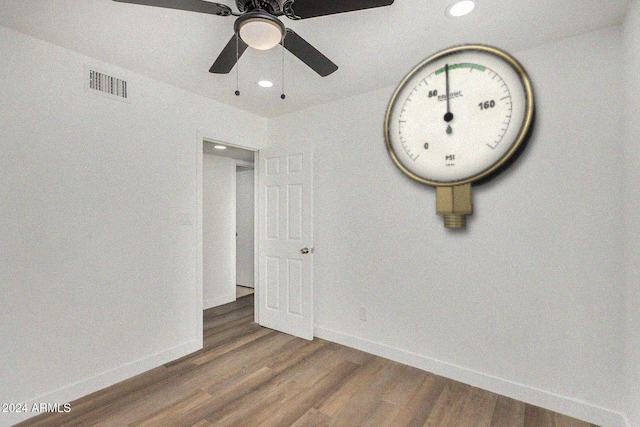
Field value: {"value": 100, "unit": "psi"}
